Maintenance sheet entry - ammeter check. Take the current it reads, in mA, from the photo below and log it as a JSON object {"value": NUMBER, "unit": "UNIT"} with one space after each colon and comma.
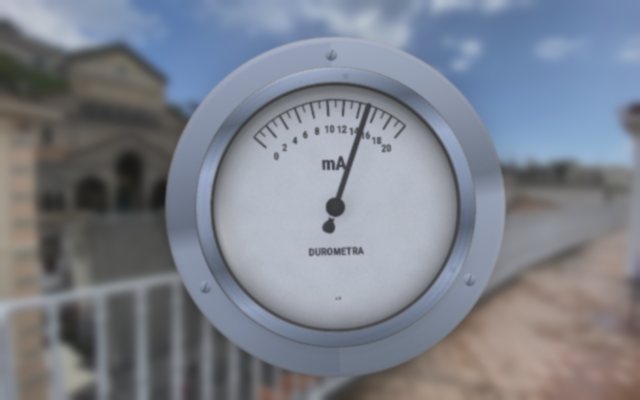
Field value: {"value": 15, "unit": "mA"}
